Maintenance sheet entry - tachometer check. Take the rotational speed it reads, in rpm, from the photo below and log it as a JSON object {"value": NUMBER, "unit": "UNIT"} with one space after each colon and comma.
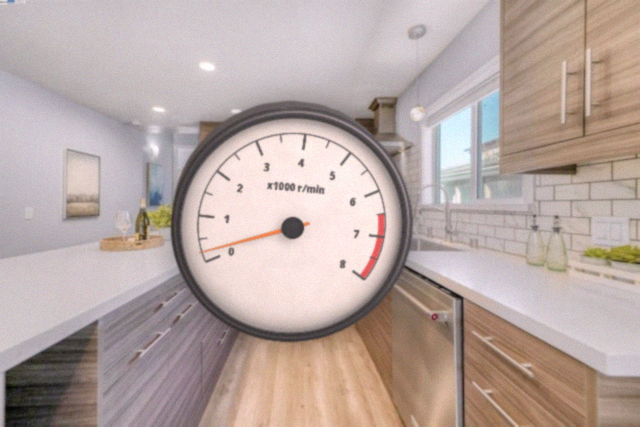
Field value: {"value": 250, "unit": "rpm"}
